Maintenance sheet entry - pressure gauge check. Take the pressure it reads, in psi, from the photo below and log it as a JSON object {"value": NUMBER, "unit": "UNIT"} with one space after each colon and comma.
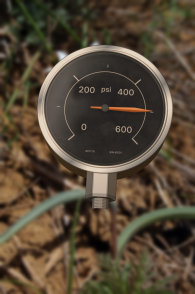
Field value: {"value": 500, "unit": "psi"}
